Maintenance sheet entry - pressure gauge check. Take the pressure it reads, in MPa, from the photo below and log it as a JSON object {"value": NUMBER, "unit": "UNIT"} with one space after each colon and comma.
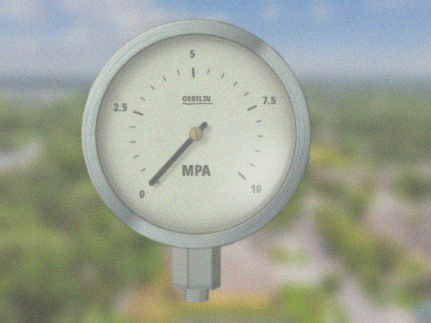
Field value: {"value": 0, "unit": "MPa"}
